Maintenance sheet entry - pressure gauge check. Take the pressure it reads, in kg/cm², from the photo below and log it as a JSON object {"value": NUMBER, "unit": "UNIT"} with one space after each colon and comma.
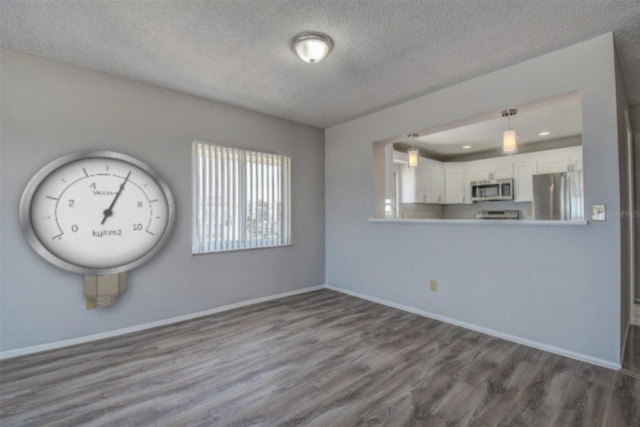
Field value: {"value": 6, "unit": "kg/cm²"}
